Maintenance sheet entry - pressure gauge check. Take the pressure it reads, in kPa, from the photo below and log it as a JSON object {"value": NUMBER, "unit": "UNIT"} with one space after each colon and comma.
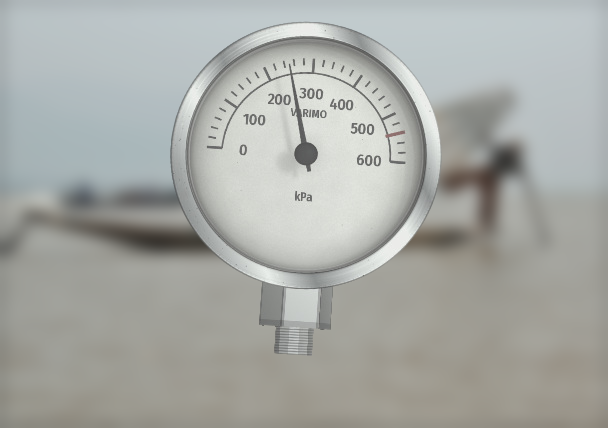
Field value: {"value": 250, "unit": "kPa"}
